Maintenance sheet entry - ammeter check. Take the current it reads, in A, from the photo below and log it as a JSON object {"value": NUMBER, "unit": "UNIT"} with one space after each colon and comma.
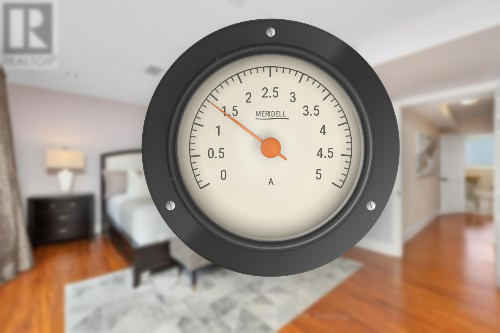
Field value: {"value": 1.4, "unit": "A"}
